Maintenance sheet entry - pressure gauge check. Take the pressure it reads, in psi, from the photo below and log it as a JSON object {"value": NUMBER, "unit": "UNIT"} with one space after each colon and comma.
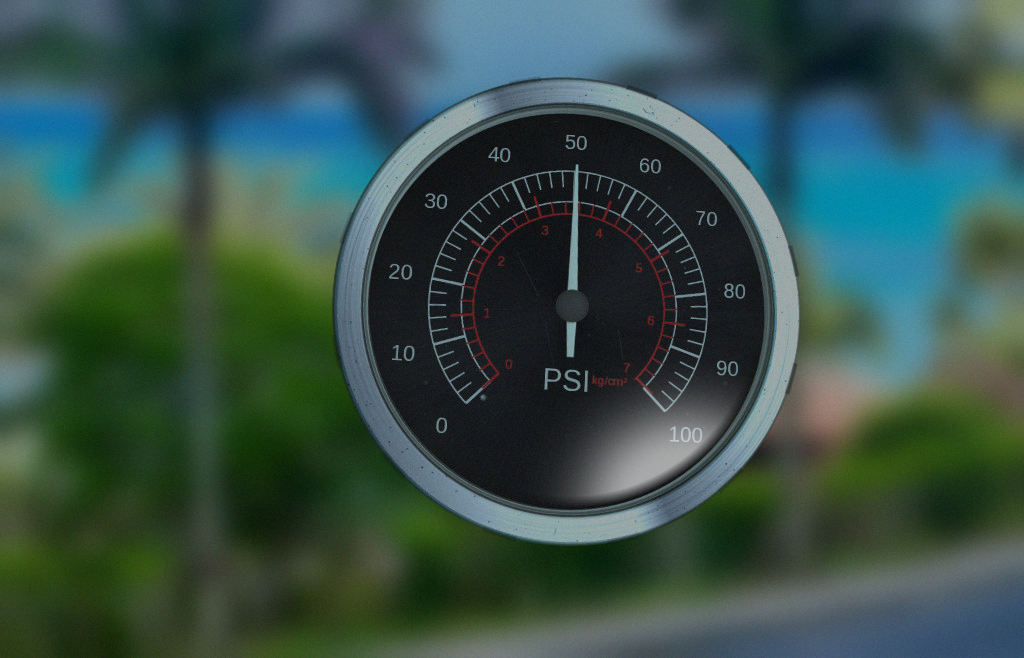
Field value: {"value": 50, "unit": "psi"}
